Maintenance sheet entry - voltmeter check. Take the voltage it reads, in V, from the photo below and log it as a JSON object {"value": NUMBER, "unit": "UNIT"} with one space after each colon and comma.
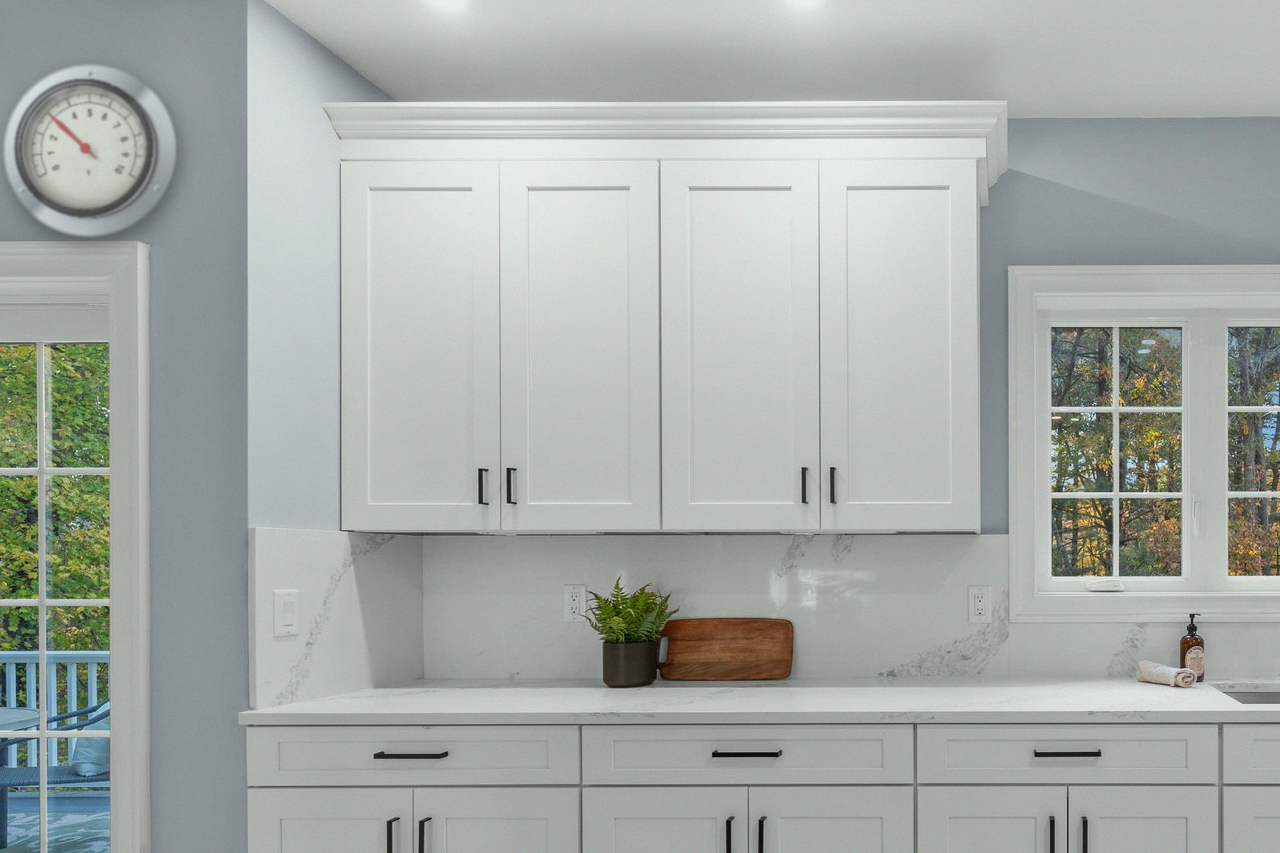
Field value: {"value": 3, "unit": "V"}
